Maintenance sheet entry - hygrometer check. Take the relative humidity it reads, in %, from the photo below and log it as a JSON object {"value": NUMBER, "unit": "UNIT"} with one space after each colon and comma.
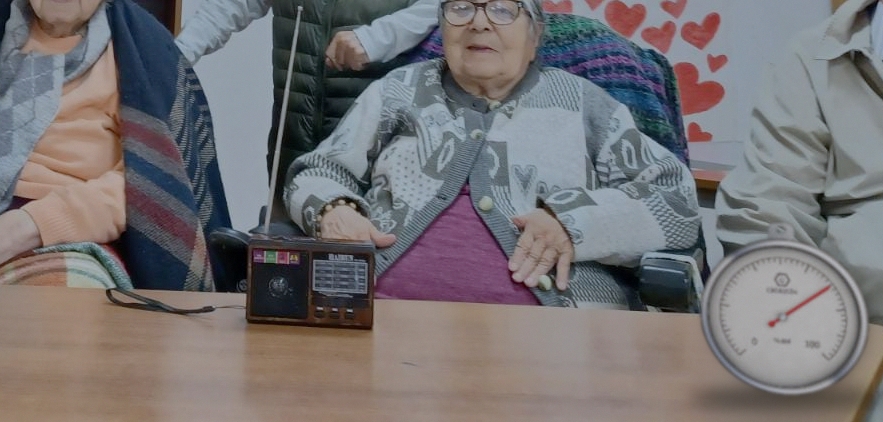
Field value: {"value": 70, "unit": "%"}
